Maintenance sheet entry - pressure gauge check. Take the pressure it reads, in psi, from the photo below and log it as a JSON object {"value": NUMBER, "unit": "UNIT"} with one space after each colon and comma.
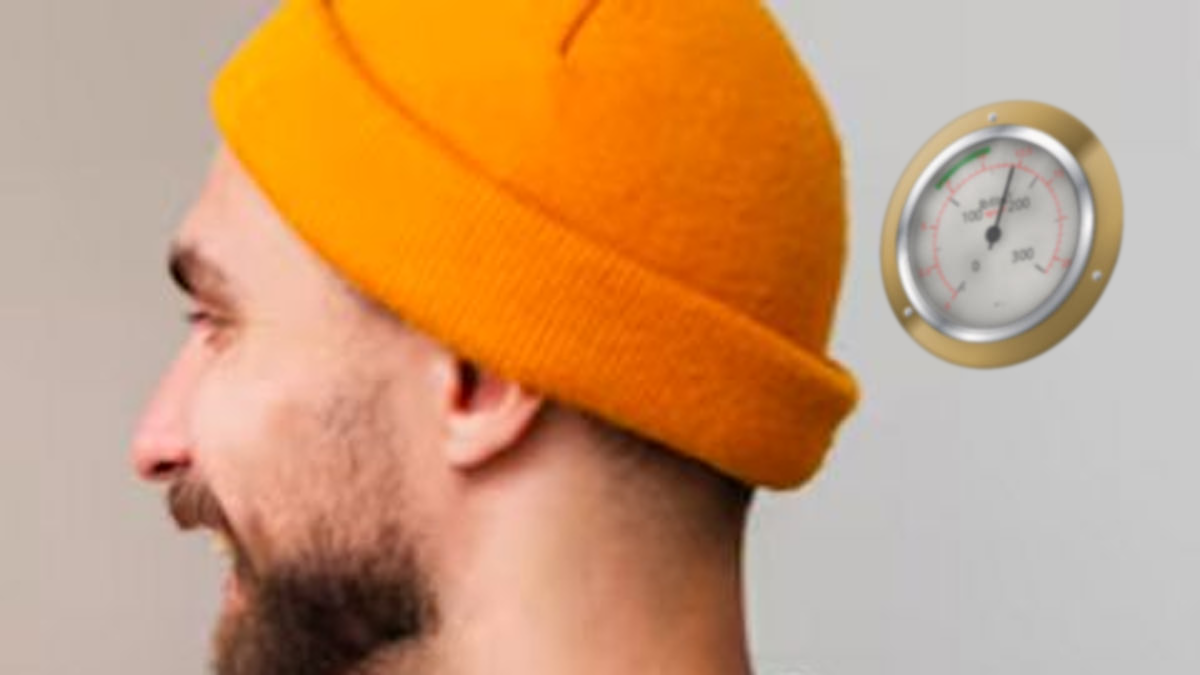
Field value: {"value": 175, "unit": "psi"}
